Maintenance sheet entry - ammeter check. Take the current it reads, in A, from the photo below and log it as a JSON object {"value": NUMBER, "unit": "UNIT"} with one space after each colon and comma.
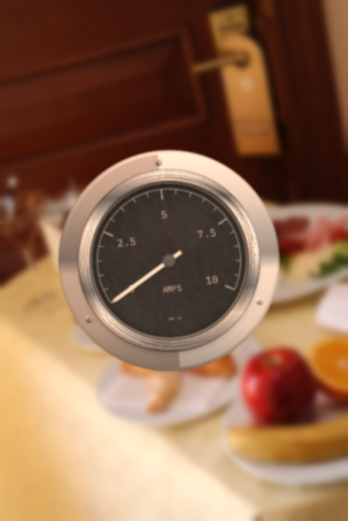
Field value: {"value": 0, "unit": "A"}
